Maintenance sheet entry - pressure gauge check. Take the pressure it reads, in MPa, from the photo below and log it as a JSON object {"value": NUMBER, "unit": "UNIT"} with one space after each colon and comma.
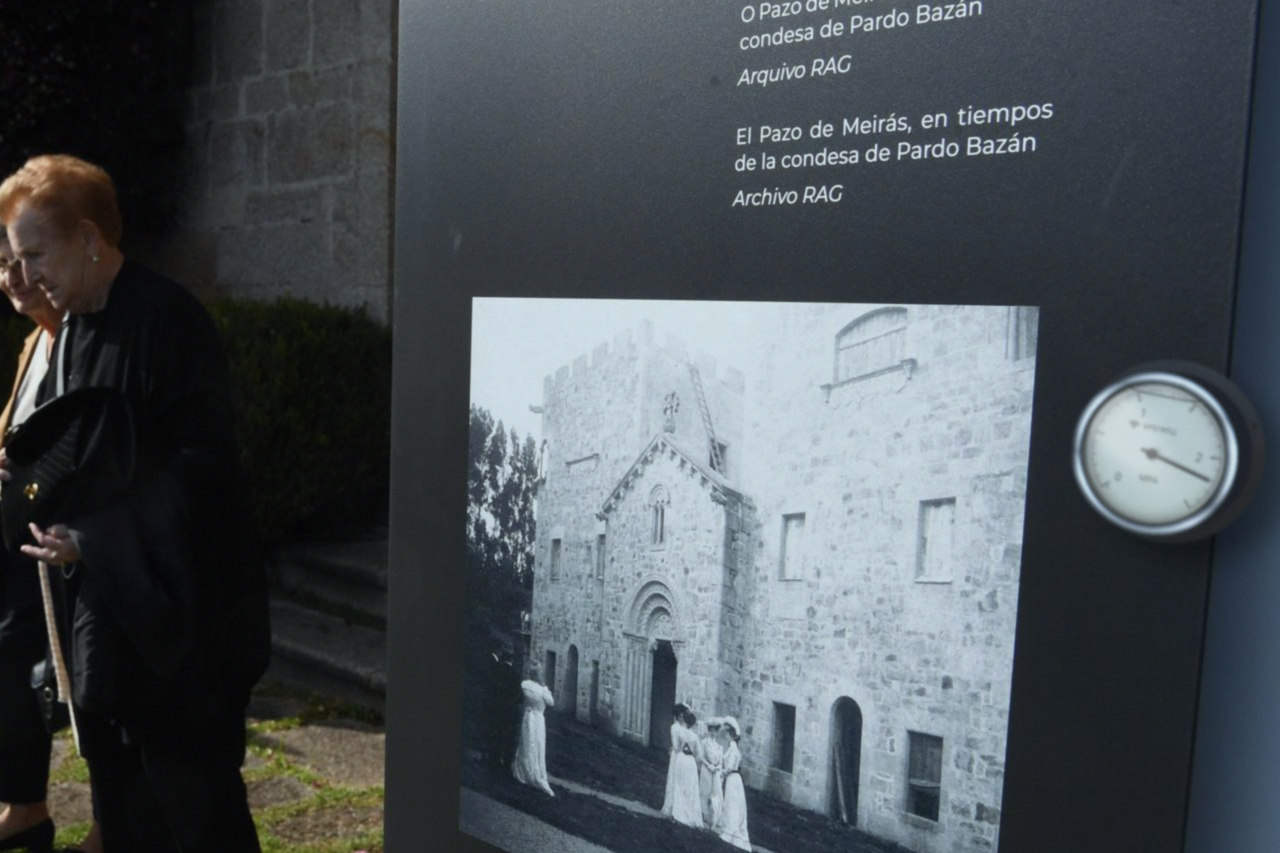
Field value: {"value": 2.2, "unit": "MPa"}
